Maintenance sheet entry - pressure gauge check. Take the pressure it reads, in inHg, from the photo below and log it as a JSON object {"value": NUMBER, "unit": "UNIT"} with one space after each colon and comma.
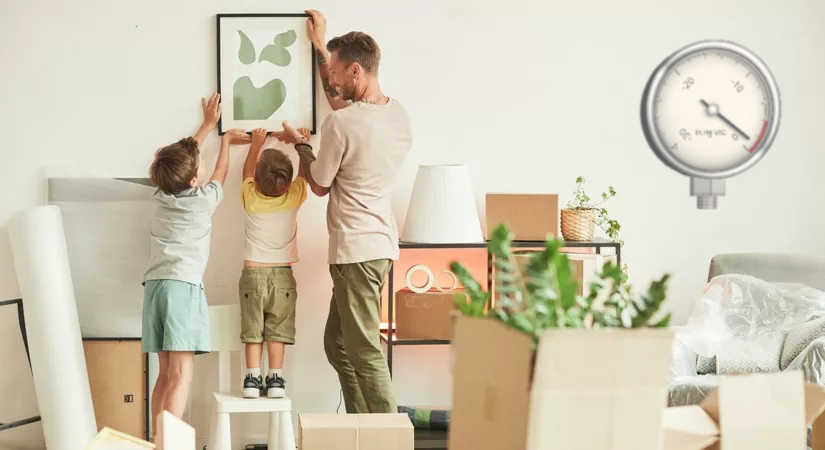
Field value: {"value": -1, "unit": "inHg"}
